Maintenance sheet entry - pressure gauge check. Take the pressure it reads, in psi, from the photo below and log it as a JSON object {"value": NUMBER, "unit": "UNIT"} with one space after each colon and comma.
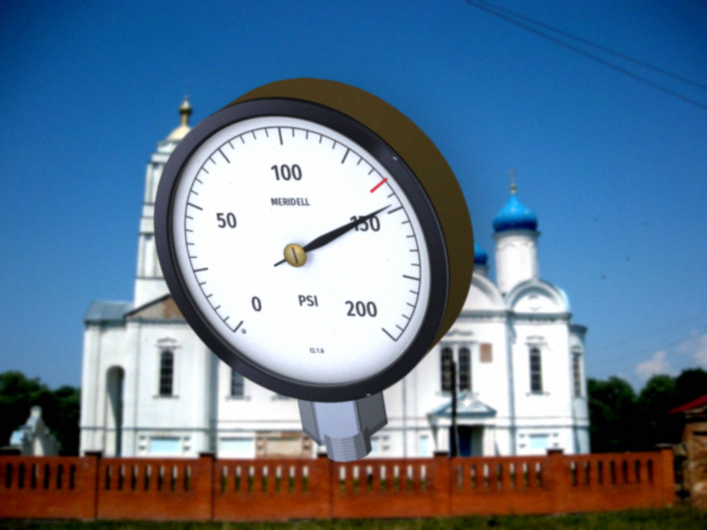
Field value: {"value": 147.5, "unit": "psi"}
